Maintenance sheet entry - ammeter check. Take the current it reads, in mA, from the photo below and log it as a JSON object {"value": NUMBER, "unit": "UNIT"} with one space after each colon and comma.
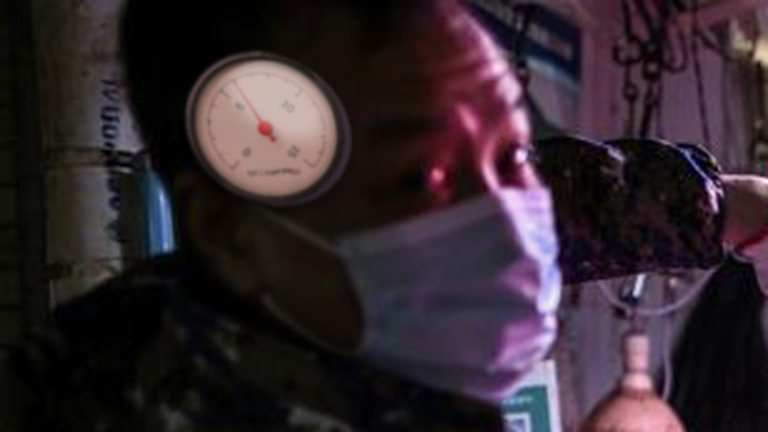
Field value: {"value": 6, "unit": "mA"}
